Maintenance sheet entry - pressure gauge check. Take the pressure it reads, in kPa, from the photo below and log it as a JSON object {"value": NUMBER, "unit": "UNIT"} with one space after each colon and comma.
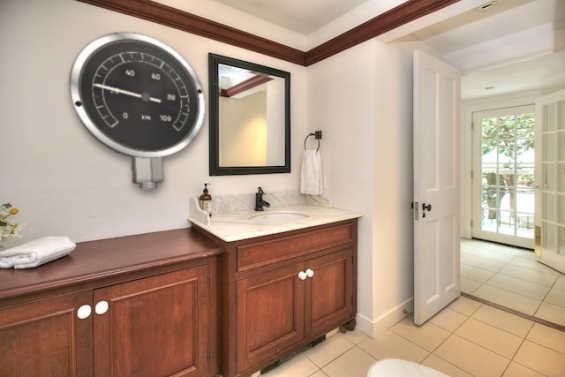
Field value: {"value": 20, "unit": "kPa"}
